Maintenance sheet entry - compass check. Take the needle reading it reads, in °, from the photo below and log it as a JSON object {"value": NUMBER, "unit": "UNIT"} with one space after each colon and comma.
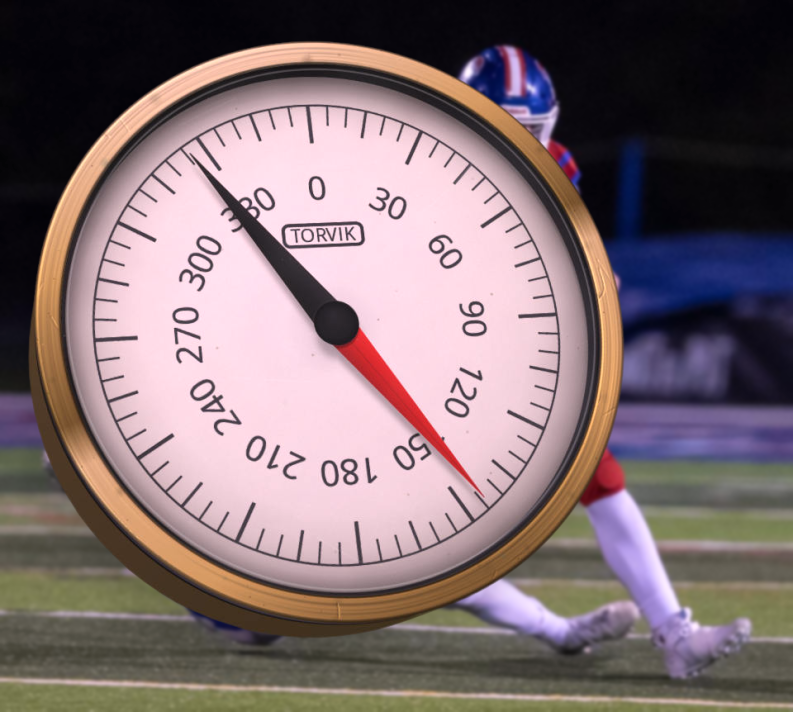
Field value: {"value": 145, "unit": "°"}
